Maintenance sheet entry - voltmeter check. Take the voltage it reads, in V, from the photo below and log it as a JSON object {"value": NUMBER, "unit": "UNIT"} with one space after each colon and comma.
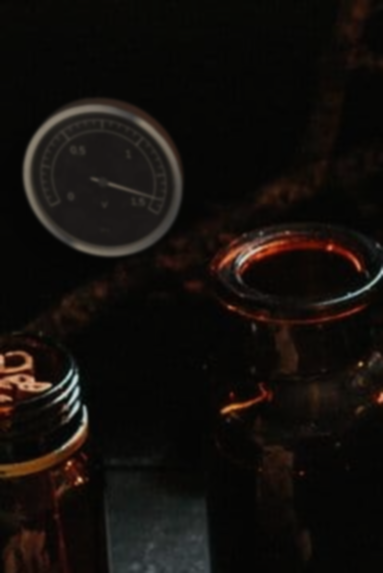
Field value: {"value": 1.4, "unit": "V"}
